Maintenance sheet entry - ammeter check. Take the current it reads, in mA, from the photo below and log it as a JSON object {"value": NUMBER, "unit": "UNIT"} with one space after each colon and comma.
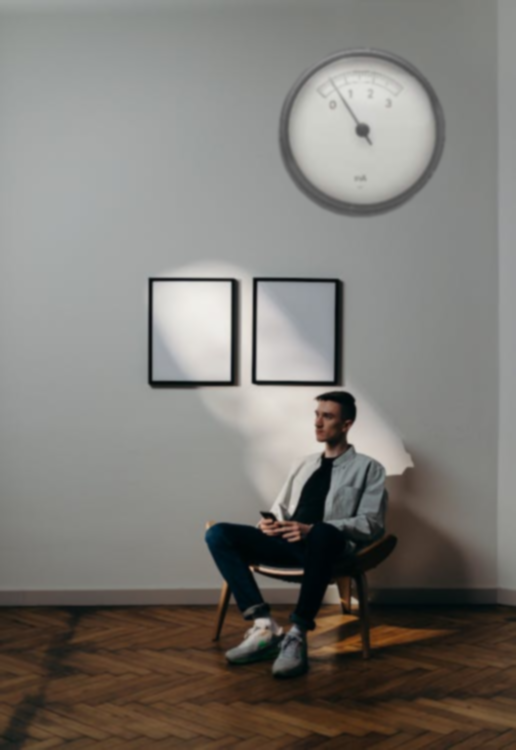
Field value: {"value": 0.5, "unit": "mA"}
